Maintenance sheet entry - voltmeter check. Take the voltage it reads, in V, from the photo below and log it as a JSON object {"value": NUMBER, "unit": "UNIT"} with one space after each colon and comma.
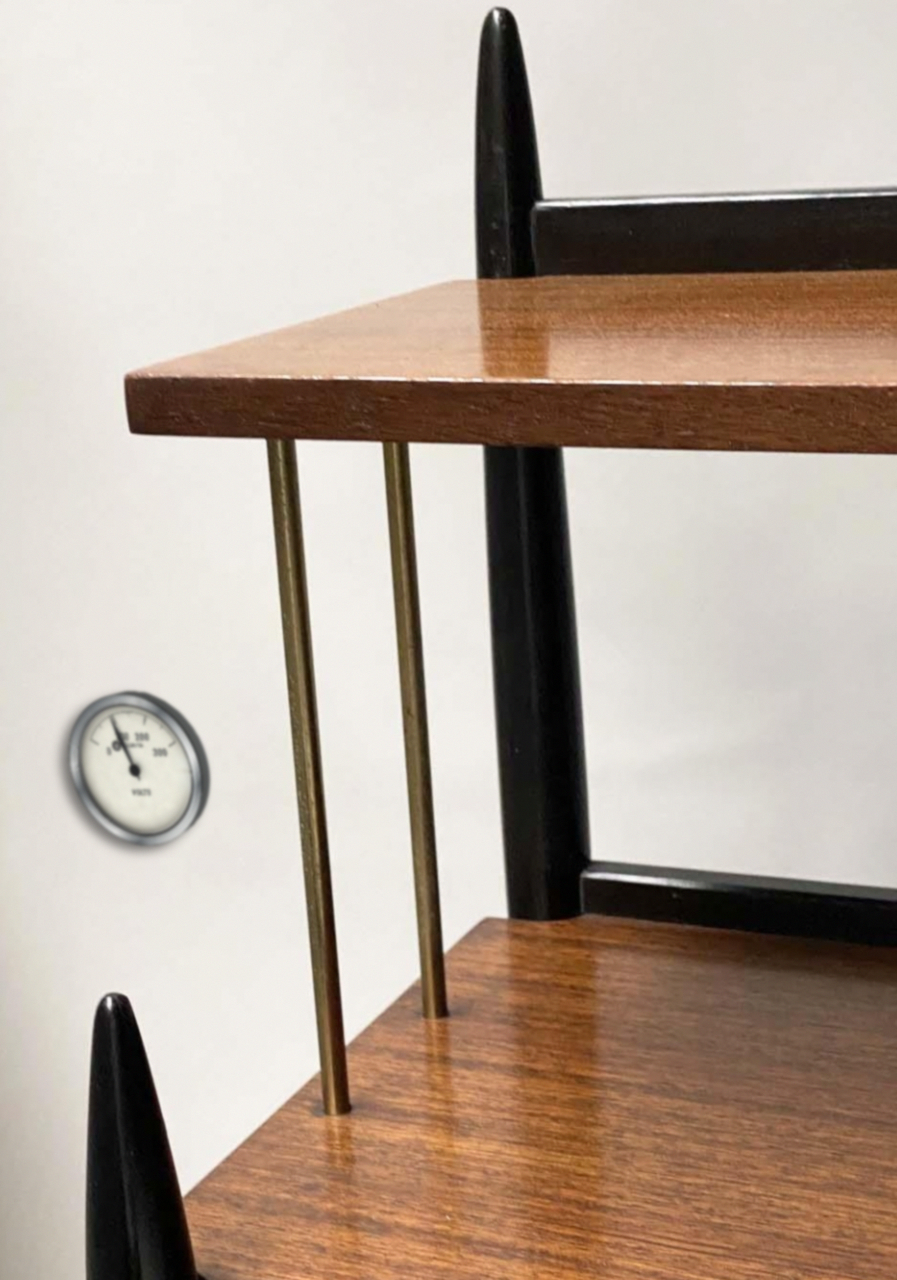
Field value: {"value": 100, "unit": "V"}
